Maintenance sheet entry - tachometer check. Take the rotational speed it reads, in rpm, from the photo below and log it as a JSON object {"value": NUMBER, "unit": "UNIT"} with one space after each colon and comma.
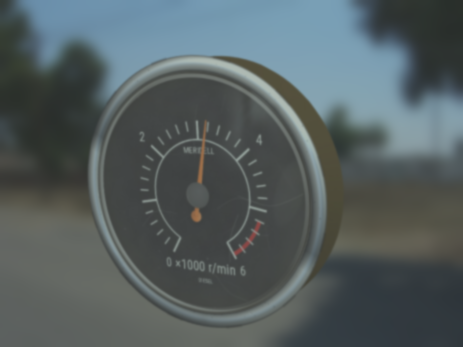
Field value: {"value": 3200, "unit": "rpm"}
